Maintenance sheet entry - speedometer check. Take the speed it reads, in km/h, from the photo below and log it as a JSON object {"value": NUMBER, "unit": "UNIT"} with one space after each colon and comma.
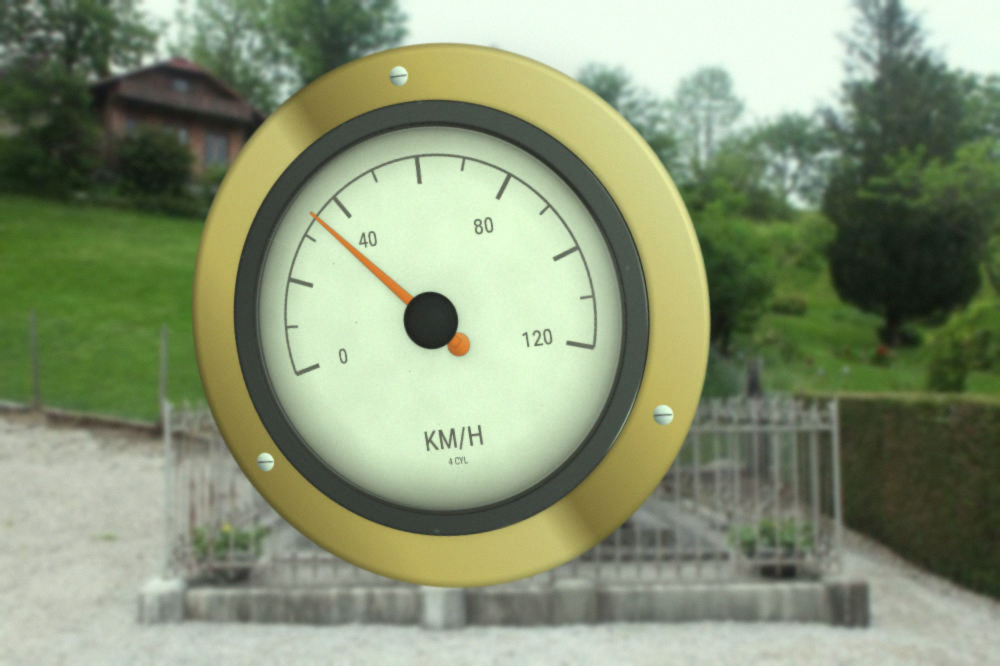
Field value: {"value": 35, "unit": "km/h"}
